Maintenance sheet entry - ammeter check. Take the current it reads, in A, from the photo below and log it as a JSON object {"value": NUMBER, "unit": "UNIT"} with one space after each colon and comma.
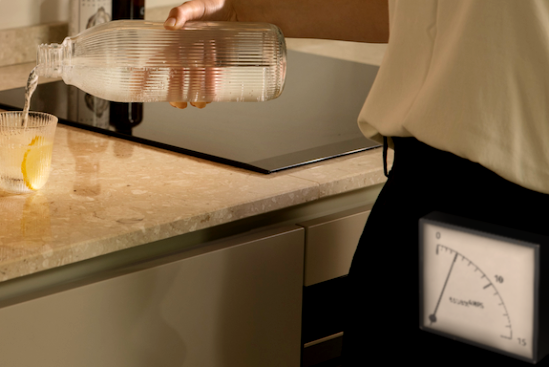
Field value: {"value": 5, "unit": "A"}
